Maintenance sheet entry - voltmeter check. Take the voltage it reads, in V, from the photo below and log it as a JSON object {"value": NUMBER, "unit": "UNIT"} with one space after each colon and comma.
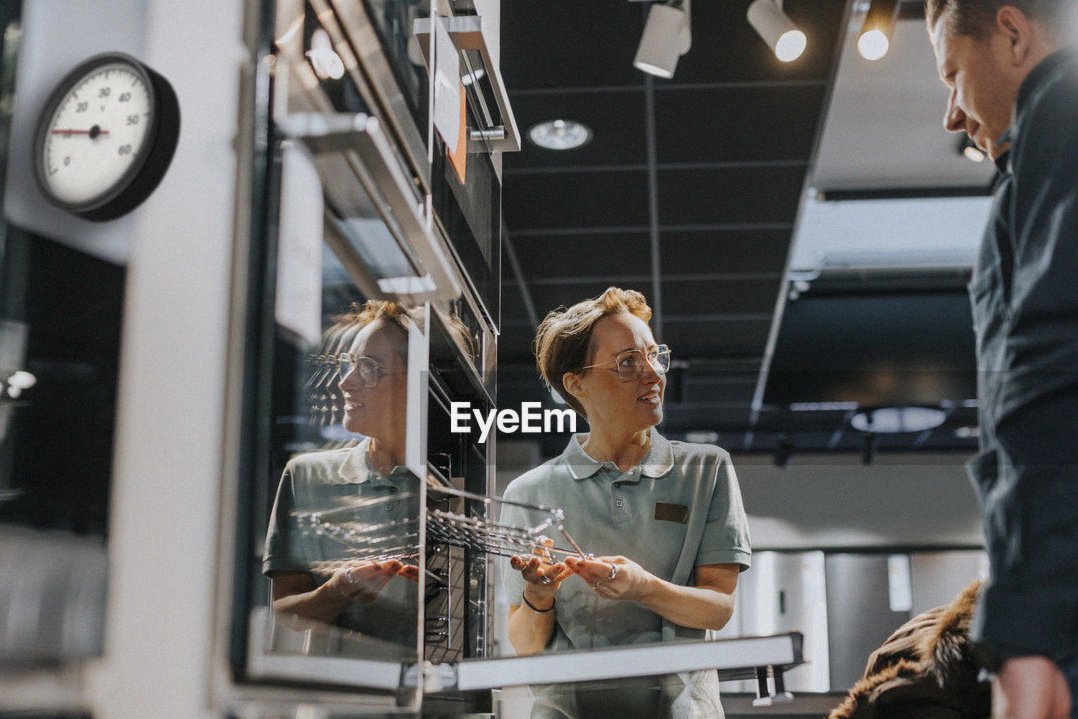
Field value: {"value": 10, "unit": "V"}
